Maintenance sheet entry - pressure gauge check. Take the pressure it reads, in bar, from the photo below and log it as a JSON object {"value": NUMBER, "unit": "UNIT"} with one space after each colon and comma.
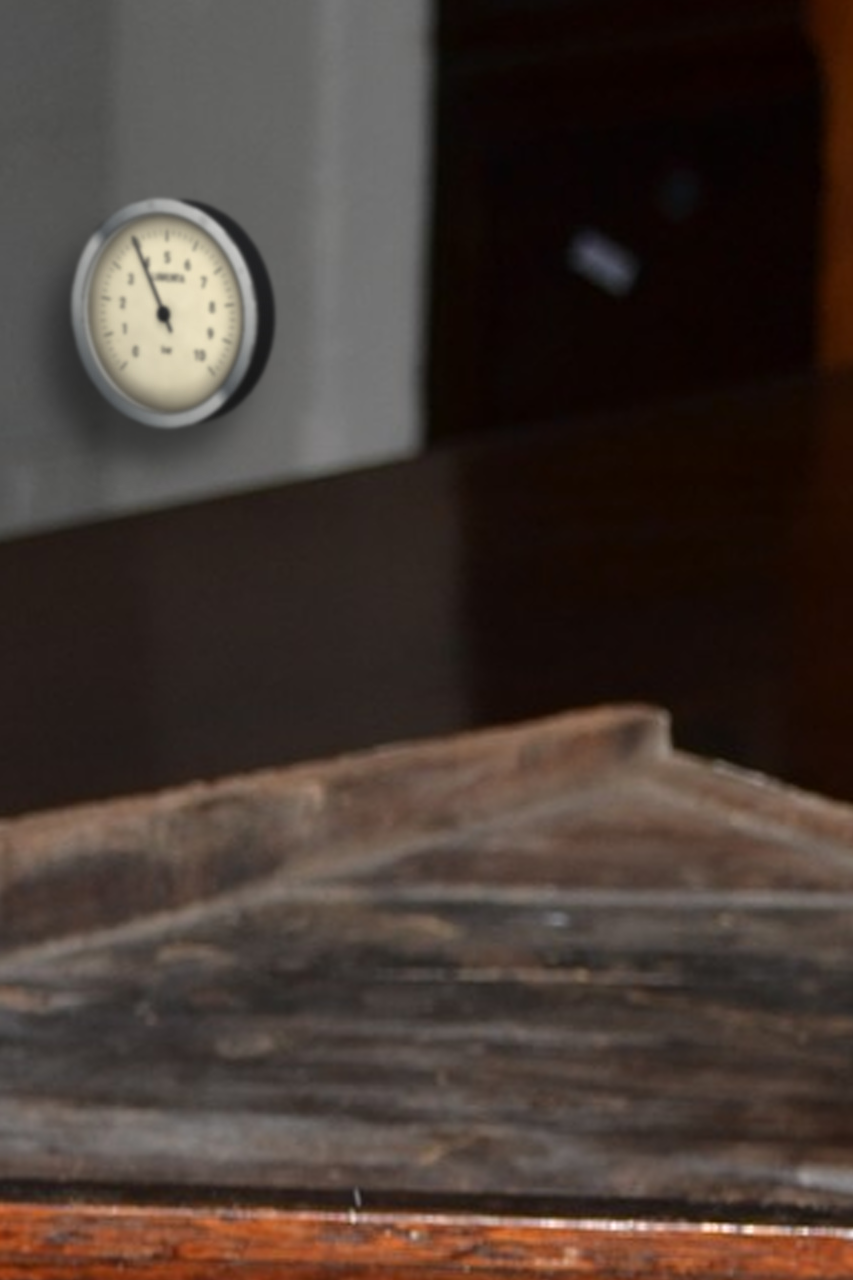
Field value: {"value": 4, "unit": "bar"}
